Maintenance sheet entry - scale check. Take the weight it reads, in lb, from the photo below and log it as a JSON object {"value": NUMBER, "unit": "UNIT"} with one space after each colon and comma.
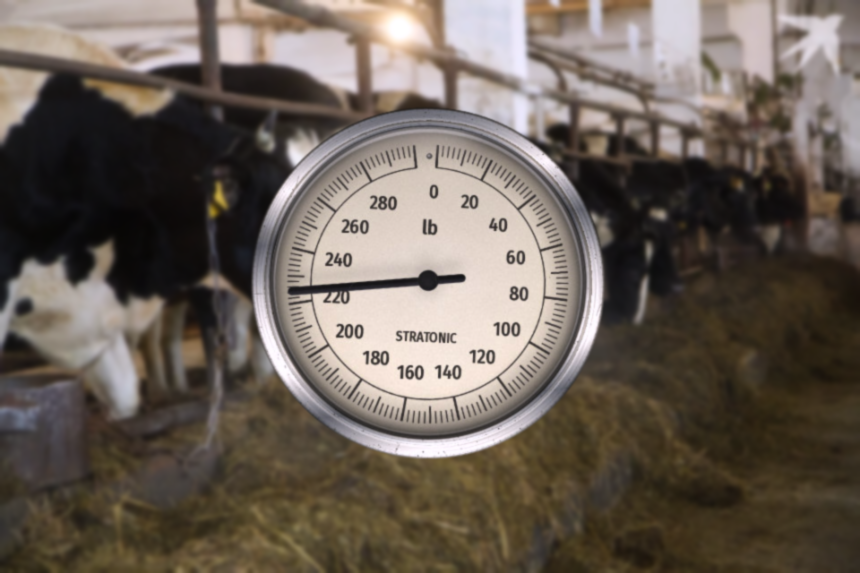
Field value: {"value": 224, "unit": "lb"}
